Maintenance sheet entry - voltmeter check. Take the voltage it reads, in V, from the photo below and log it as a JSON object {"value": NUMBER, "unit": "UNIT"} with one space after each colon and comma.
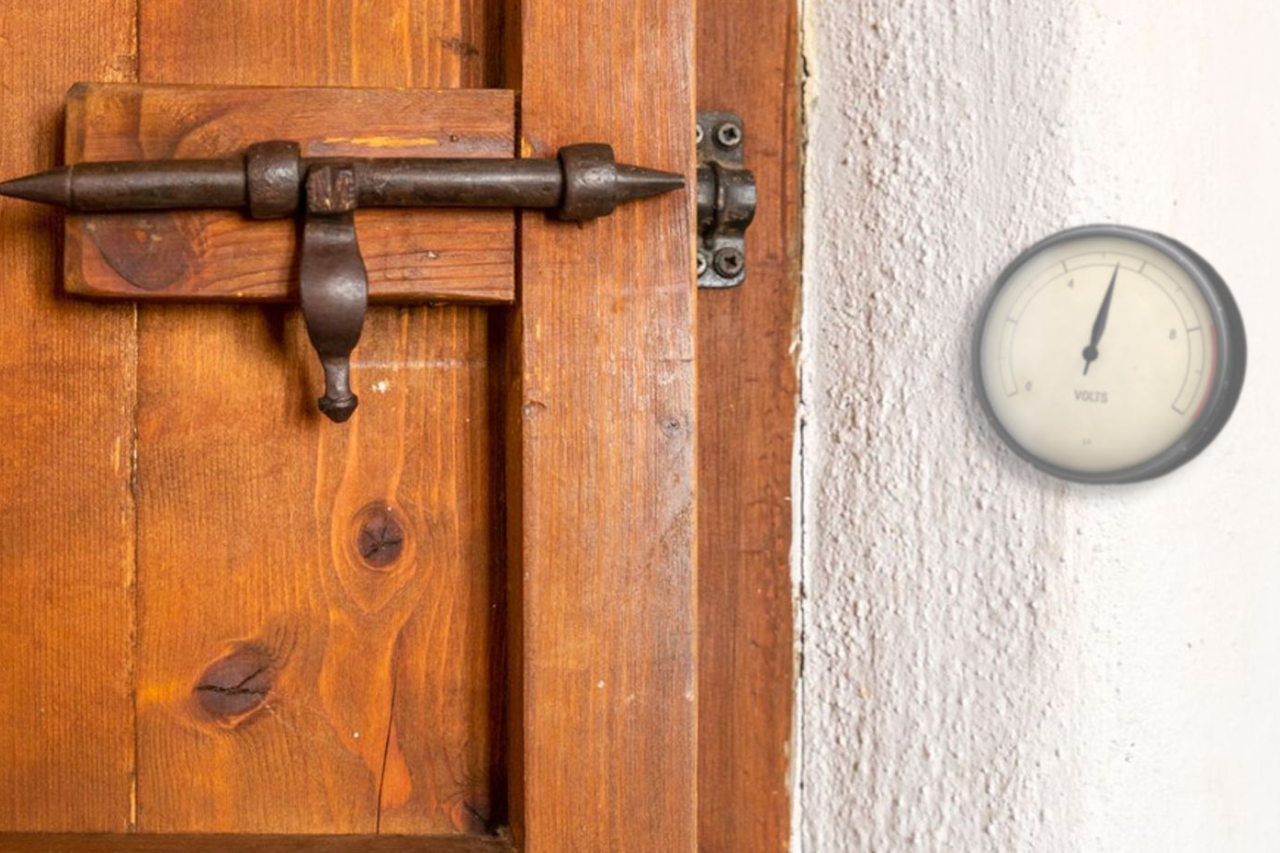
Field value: {"value": 5.5, "unit": "V"}
